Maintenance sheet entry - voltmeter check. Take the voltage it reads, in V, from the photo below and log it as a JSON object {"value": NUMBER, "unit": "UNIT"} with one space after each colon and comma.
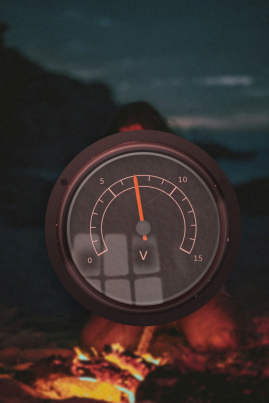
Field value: {"value": 7, "unit": "V"}
